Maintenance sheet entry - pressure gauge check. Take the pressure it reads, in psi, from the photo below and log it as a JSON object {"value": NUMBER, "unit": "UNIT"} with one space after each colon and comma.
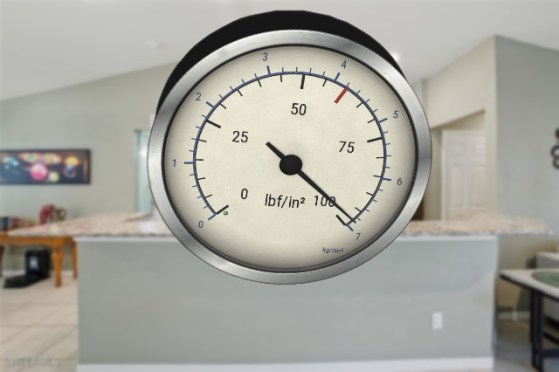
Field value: {"value": 97.5, "unit": "psi"}
